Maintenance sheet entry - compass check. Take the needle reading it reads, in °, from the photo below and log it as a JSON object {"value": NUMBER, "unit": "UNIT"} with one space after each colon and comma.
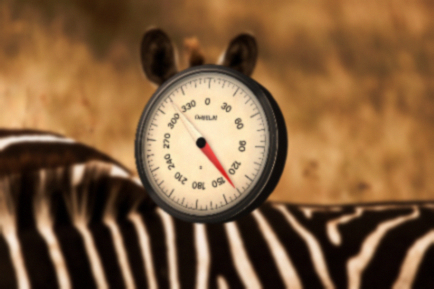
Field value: {"value": 135, "unit": "°"}
